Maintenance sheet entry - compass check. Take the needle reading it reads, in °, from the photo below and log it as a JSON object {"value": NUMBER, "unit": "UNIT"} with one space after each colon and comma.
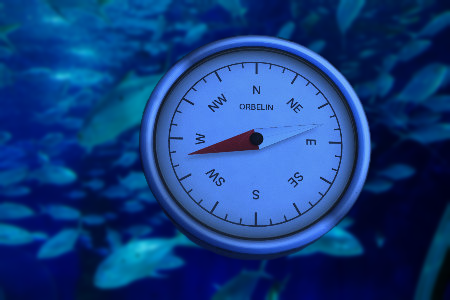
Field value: {"value": 255, "unit": "°"}
